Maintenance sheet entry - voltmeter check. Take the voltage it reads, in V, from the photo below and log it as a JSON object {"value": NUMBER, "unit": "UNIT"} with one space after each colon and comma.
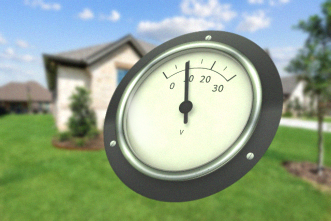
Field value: {"value": 10, "unit": "V"}
